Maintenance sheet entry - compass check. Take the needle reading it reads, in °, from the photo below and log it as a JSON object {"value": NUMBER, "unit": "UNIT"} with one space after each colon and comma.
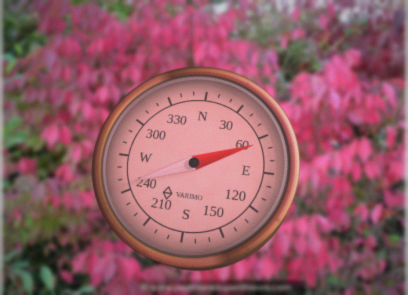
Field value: {"value": 65, "unit": "°"}
